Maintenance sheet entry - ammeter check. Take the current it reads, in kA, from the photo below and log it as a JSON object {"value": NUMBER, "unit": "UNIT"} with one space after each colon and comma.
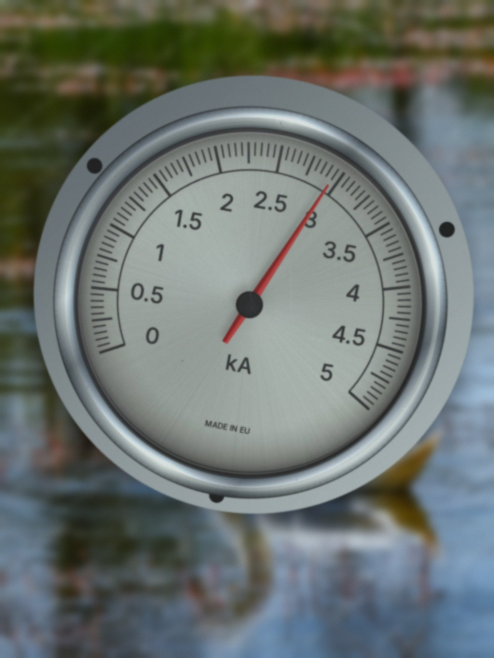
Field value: {"value": 2.95, "unit": "kA"}
